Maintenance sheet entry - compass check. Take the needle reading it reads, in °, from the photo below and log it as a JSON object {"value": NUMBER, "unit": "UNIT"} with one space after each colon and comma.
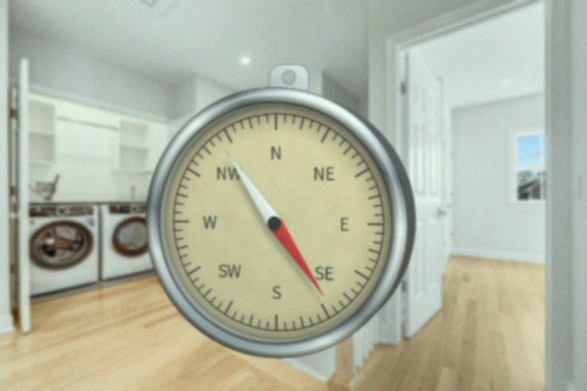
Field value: {"value": 145, "unit": "°"}
